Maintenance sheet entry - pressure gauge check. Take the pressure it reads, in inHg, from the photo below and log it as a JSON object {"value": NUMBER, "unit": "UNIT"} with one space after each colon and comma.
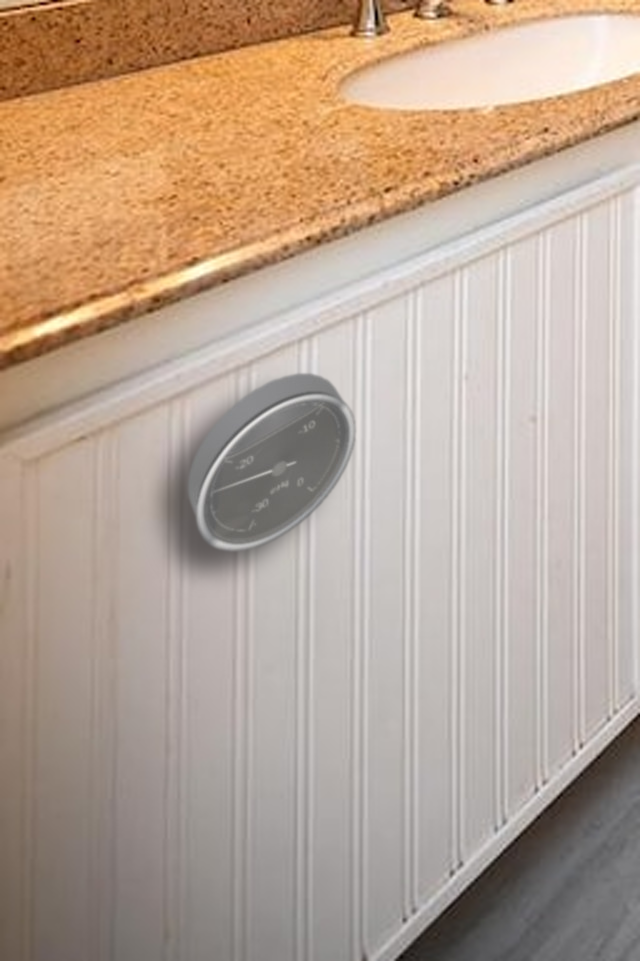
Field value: {"value": -22.5, "unit": "inHg"}
